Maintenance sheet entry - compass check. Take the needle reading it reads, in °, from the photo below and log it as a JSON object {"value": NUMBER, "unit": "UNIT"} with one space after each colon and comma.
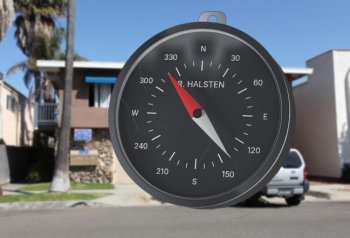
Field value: {"value": 320, "unit": "°"}
